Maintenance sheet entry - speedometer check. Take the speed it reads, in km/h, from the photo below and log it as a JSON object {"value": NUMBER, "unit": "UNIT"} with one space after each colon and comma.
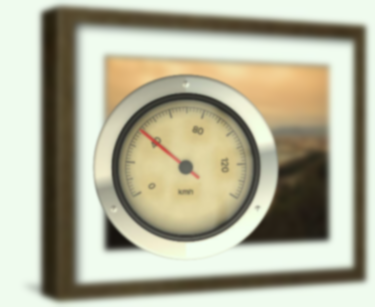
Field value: {"value": 40, "unit": "km/h"}
